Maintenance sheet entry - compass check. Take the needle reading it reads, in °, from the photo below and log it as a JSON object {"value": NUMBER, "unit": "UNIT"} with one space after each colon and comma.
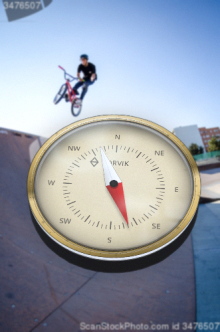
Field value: {"value": 160, "unit": "°"}
